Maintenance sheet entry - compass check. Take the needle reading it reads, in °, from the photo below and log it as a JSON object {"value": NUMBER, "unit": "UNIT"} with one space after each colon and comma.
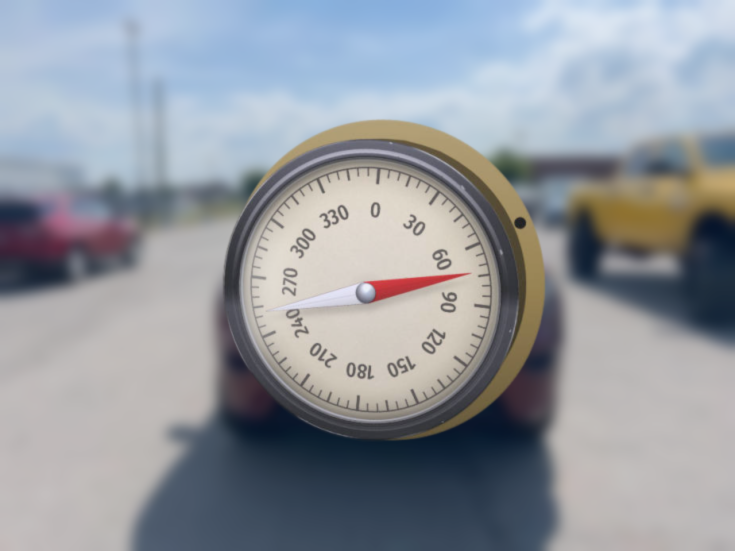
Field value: {"value": 72.5, "unit": "°"}
